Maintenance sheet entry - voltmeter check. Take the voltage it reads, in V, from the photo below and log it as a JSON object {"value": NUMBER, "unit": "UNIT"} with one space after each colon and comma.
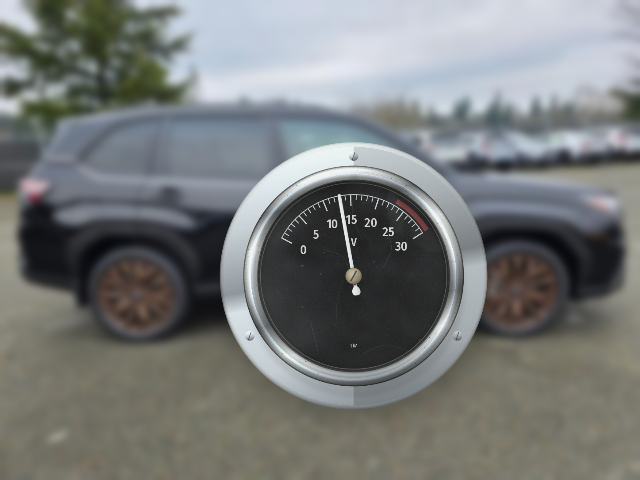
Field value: {"value": 13, "unit": "V"}
